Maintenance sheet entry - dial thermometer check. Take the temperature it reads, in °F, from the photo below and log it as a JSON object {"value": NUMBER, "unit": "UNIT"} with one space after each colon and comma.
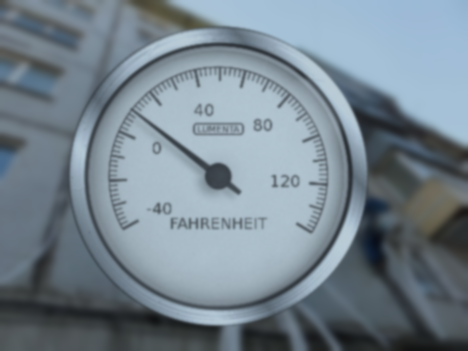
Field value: {"value": 10, "unit": "°F"}
